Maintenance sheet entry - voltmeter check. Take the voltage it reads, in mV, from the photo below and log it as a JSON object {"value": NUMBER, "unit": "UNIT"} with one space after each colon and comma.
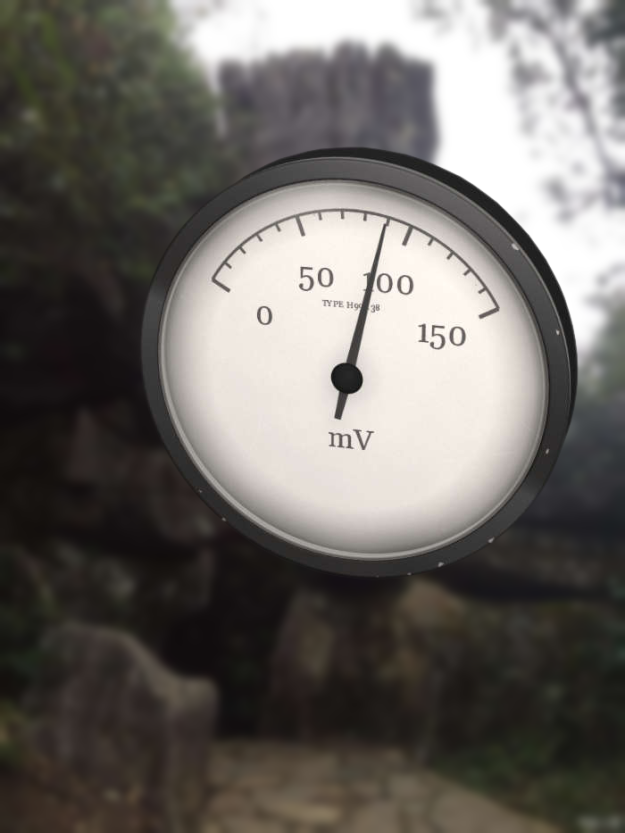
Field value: {"value": 90, "unit": "mV"}
